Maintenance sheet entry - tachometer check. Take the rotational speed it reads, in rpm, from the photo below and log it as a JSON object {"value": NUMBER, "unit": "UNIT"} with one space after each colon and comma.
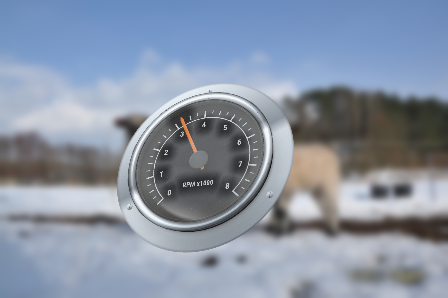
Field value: {"value": 3250, "unit": "rpm"}
